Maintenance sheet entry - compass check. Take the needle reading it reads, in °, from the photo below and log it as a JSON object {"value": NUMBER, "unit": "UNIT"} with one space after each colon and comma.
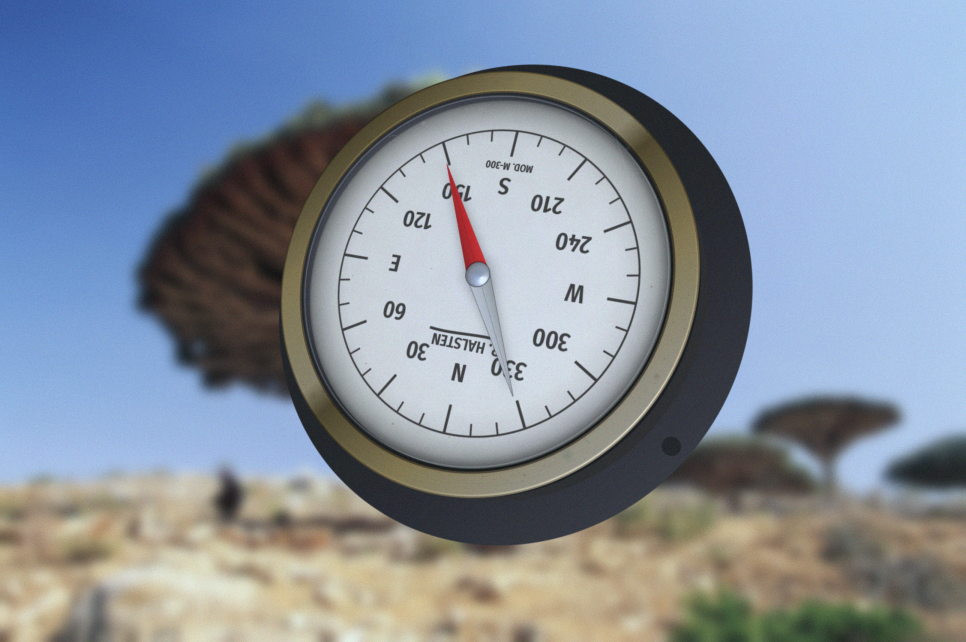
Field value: {"value": 150, "unit": "°"}
